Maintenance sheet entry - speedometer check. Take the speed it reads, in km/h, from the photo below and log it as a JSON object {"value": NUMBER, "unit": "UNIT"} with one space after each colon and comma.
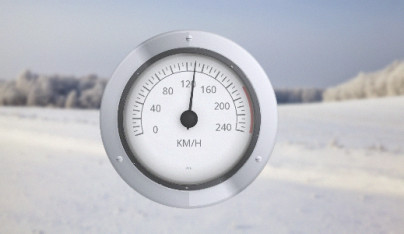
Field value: {"value": 130, "unit": "km/h"}
